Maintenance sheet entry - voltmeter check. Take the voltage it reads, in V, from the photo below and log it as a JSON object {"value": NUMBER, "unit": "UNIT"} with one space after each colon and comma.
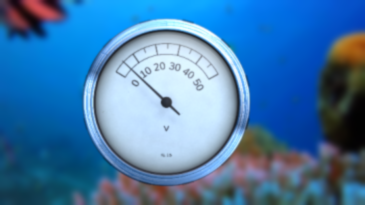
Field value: {"value": 5, "unit": "V"}
